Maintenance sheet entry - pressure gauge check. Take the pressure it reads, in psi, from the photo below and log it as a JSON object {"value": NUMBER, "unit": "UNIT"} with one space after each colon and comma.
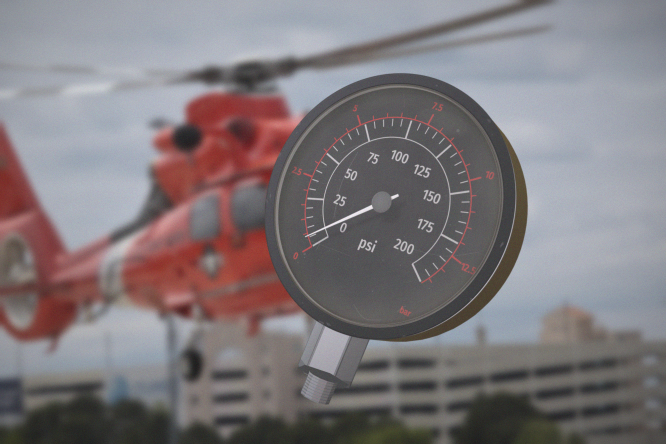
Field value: {"value": 5, "unit": "psi"}
